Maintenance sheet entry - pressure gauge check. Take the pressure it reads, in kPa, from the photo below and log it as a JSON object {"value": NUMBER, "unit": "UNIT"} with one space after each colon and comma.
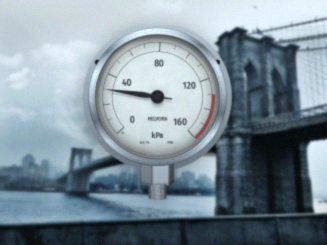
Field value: {"value": 30, "unit": "kPa"}
